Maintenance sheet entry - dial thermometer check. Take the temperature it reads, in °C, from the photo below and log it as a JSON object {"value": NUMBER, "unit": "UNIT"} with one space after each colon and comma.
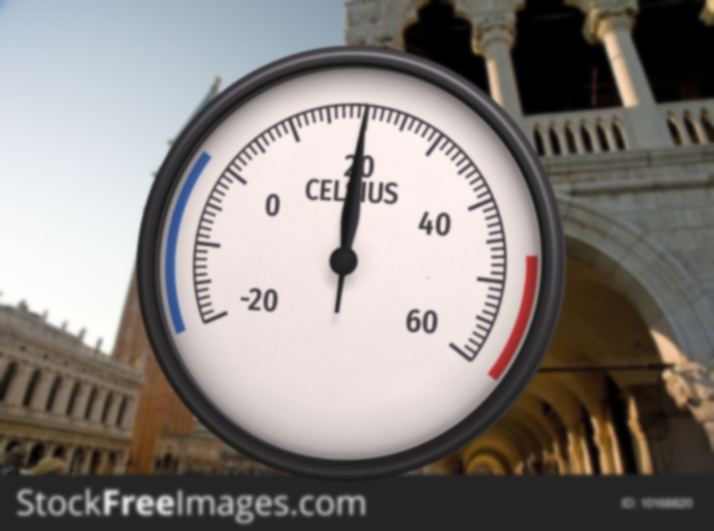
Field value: {"value": 20, "unit": "°C"}
